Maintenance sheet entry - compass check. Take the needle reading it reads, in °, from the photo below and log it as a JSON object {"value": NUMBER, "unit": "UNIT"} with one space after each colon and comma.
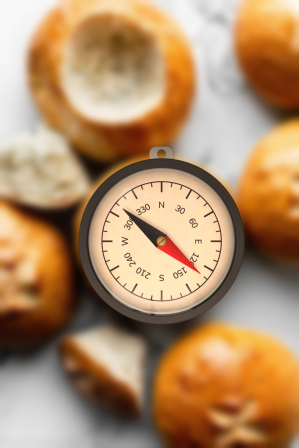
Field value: {"value": 130, "unit": "°"}
